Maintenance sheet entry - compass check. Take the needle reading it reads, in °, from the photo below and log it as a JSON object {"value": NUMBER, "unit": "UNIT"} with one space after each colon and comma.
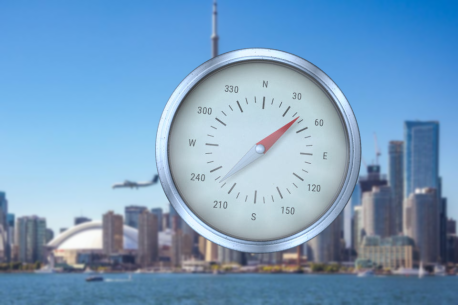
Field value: {"value": 45, "unit": "°"}
